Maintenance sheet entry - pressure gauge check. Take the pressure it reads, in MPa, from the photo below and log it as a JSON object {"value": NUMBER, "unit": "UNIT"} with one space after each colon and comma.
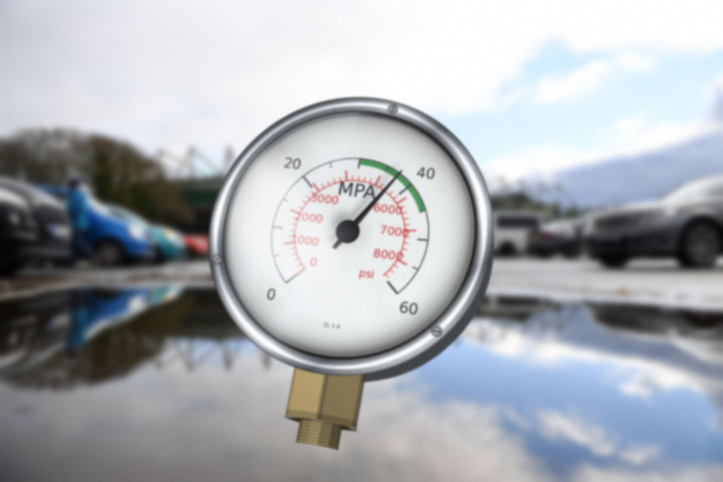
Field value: {"value": 37.5, "unit": "MPa"}
